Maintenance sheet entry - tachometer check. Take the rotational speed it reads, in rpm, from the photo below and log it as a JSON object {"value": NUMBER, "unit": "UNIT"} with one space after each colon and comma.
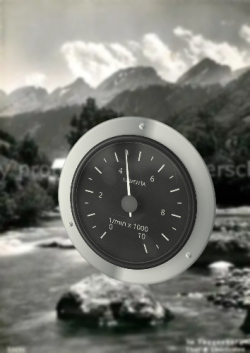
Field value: {"value": 4500, "unit": "rpm"}
